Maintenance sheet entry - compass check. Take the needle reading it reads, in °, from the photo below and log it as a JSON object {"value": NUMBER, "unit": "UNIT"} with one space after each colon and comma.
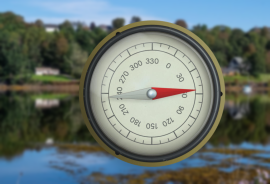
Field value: {"value": 55, "unit": "°"}
